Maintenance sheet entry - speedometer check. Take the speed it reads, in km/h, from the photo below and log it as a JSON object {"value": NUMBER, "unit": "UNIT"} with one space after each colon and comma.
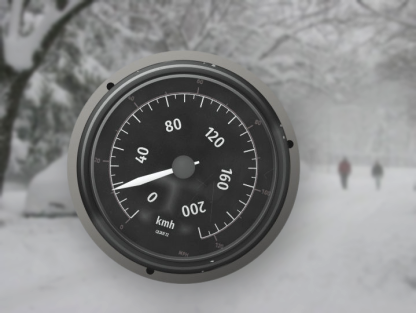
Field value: {"value": 17.5, "unit": "km/h"}
